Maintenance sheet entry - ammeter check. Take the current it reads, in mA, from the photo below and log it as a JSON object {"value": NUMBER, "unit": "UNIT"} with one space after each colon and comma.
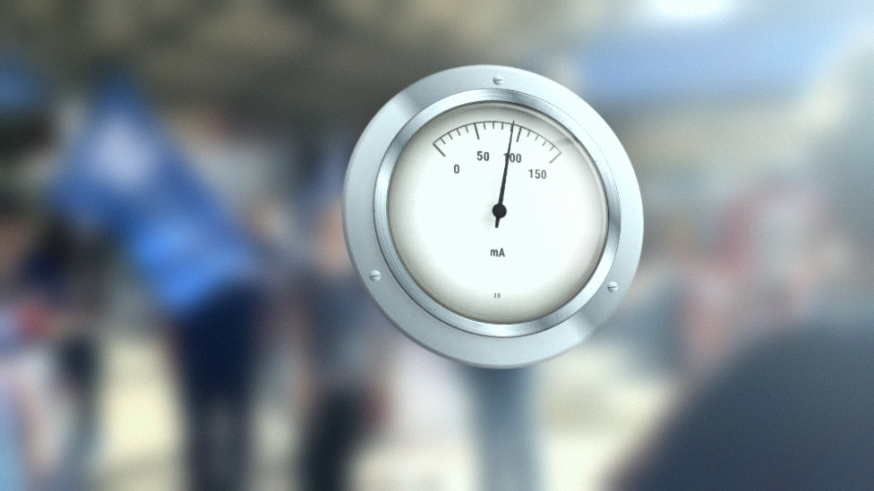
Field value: {"value": 90, "unit": "mA"}
